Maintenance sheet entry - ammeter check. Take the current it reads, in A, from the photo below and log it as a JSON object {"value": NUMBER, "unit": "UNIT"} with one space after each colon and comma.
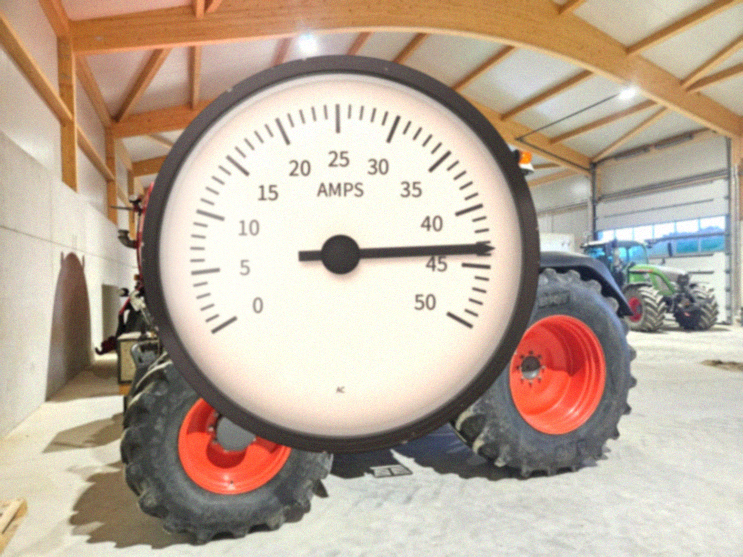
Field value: {"value": 43.5, "unit": "A"}
